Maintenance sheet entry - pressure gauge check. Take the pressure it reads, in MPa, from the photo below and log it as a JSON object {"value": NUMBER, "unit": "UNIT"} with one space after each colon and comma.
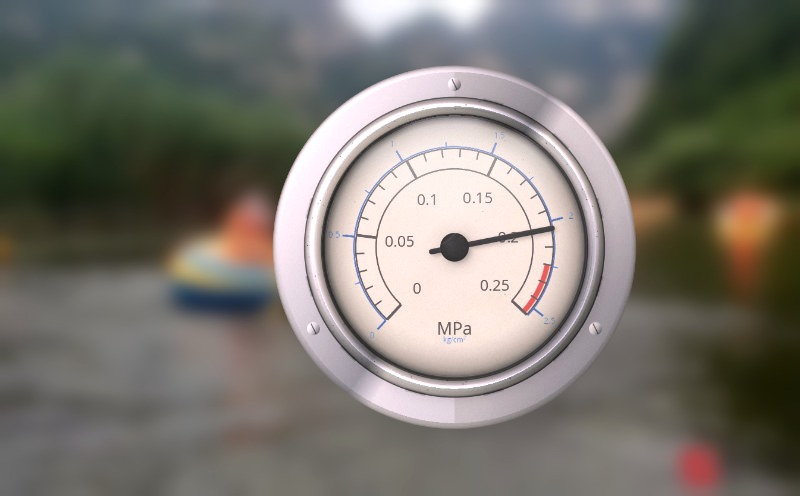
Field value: {"value": 0.2, "unit": "MPa"}
